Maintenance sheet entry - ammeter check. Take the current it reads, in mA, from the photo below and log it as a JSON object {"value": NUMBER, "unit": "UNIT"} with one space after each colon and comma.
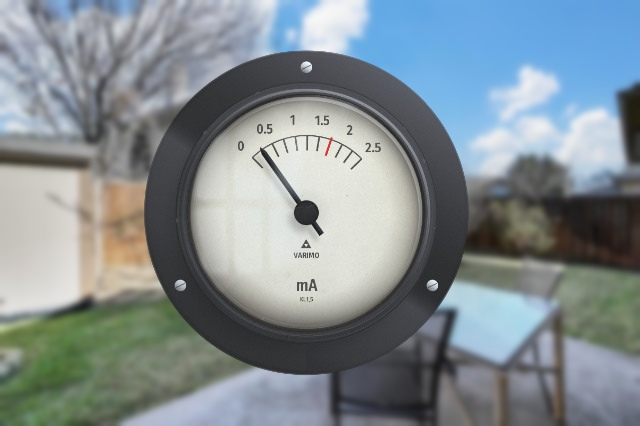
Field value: {"value": 0.25, "unit": "mA"}
